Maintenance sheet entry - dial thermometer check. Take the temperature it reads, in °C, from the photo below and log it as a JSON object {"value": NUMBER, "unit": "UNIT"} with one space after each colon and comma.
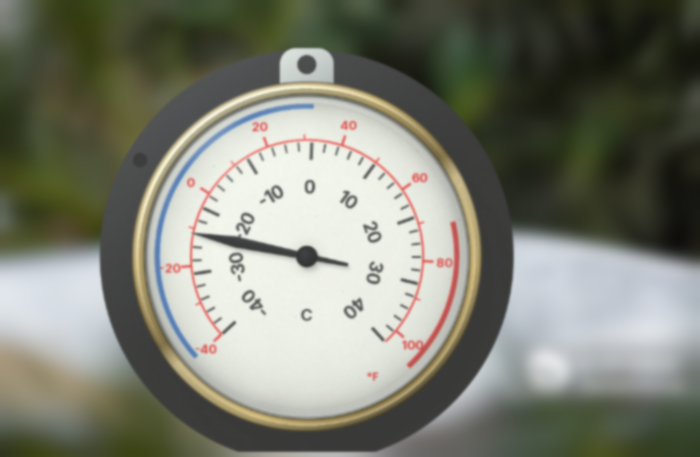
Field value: {"value": -24, "unit": "°C"}
